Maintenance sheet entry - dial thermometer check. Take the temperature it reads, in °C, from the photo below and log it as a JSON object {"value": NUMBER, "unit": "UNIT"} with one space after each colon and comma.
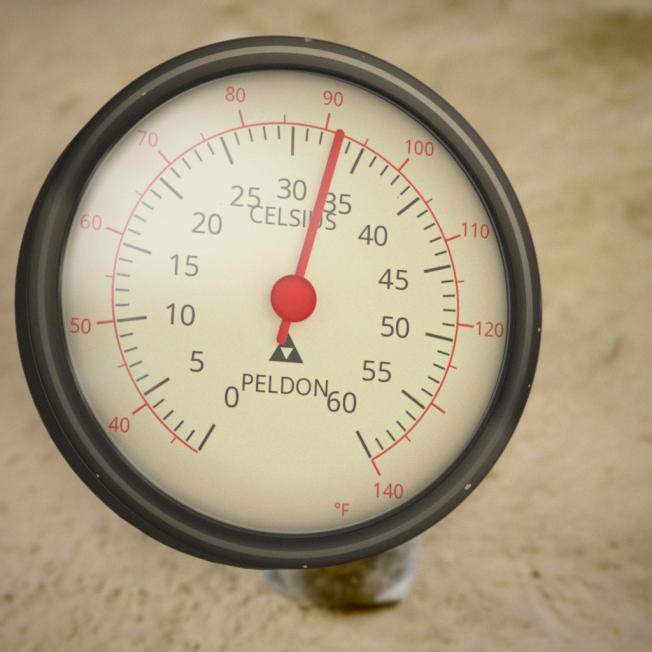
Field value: {"value": 33, "unit": "°C"}
